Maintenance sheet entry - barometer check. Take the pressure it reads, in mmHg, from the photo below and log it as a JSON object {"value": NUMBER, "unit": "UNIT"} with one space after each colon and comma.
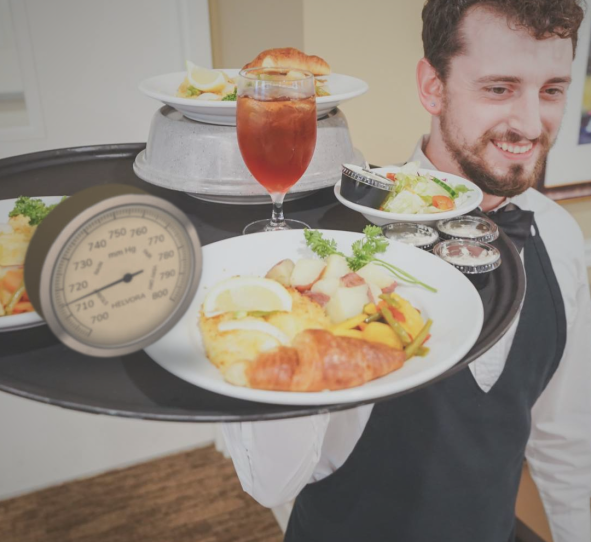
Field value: {"value": 715, "unit": "mmHg"}
